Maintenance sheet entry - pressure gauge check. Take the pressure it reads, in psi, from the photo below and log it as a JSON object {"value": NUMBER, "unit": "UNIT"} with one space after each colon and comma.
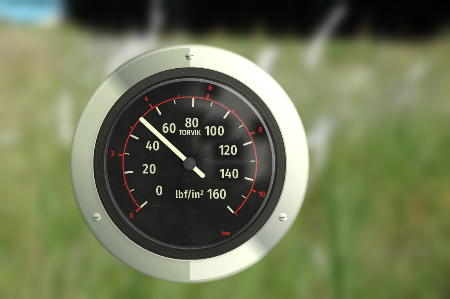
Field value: {"value": 50, "unit": "psi"}
